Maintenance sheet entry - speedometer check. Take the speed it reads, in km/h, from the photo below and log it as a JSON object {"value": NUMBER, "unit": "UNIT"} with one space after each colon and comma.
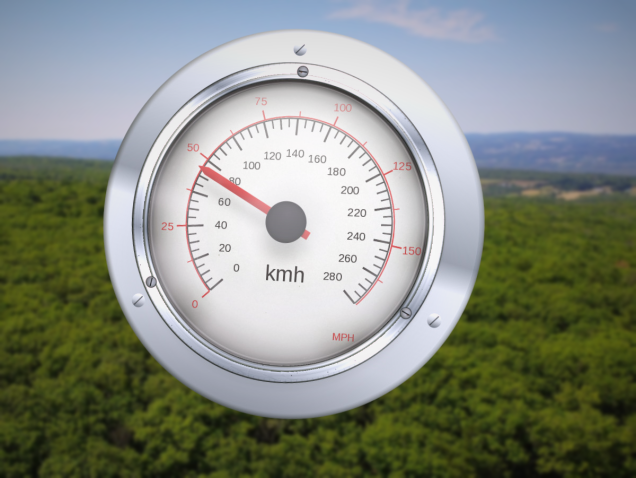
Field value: {"value": 75, "unit": "km/h"}
